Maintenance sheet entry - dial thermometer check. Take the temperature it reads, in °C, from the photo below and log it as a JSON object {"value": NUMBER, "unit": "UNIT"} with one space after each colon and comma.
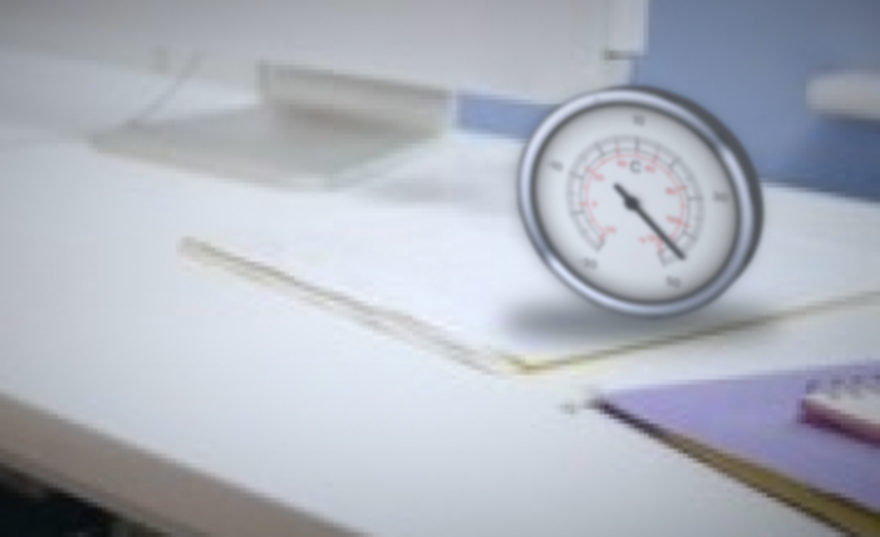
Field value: {"value": 45, "unit": "°C"}
